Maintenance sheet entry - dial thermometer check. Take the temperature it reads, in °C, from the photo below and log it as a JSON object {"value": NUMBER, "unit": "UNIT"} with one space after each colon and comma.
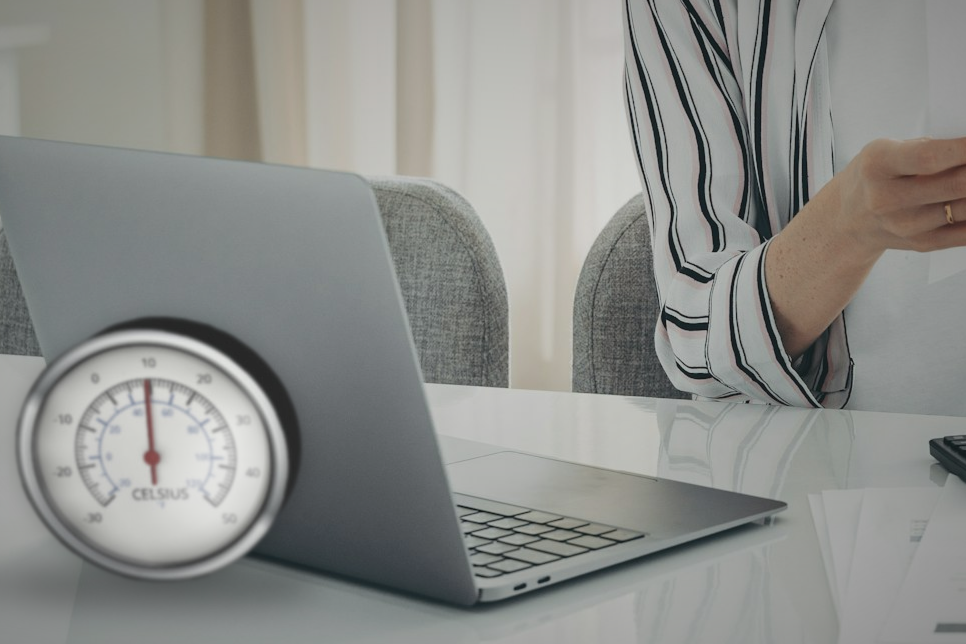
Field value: {"value": 10, "unit": "°C"}
